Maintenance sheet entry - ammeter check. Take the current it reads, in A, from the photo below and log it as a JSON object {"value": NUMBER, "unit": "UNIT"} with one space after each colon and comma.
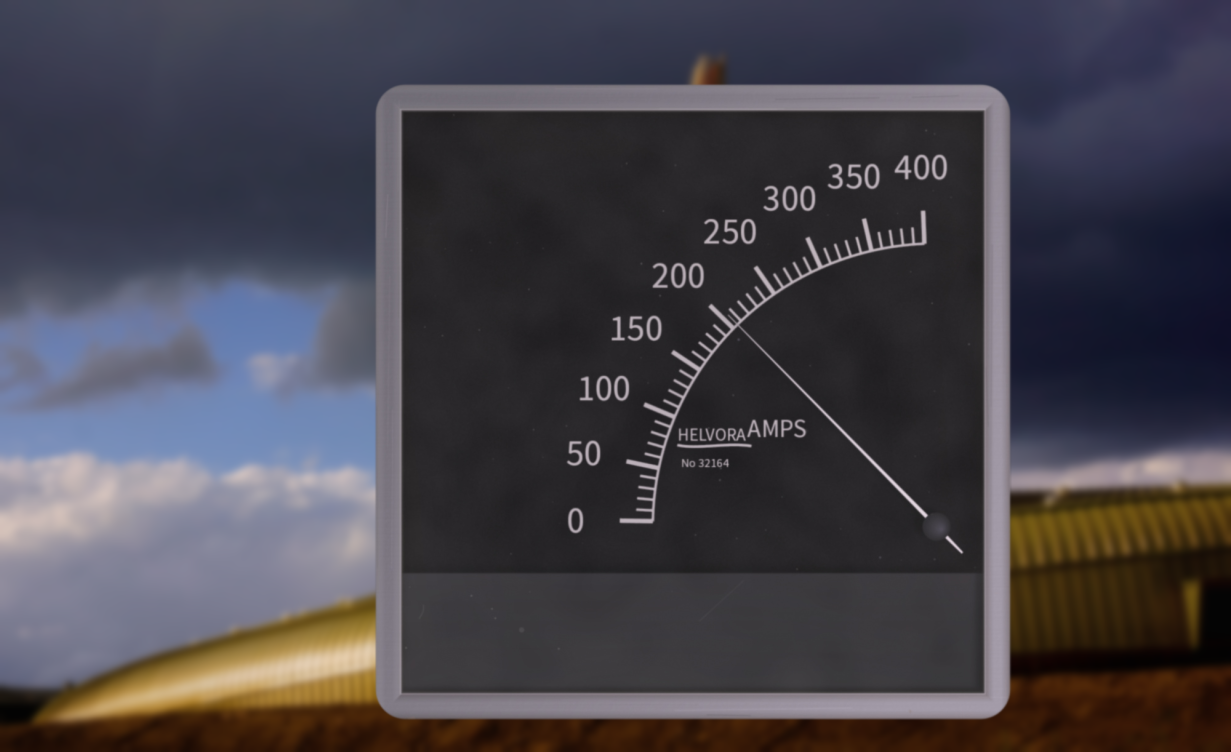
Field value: {"value": 205, "unit": "A"}
